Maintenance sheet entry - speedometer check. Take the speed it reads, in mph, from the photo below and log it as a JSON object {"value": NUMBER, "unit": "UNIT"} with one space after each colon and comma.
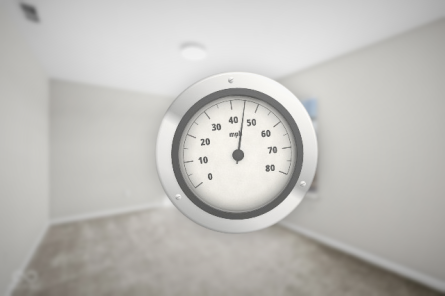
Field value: {"value": 45, "unit": "mph"}
